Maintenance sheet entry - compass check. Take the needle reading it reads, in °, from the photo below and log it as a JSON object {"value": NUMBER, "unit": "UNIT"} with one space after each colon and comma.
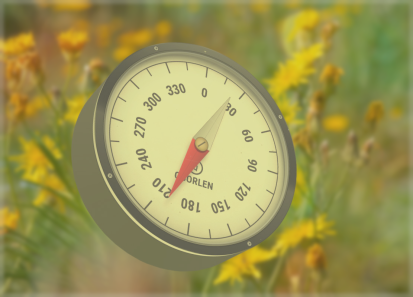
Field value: {"value": 202.5, "unit": "°"}
